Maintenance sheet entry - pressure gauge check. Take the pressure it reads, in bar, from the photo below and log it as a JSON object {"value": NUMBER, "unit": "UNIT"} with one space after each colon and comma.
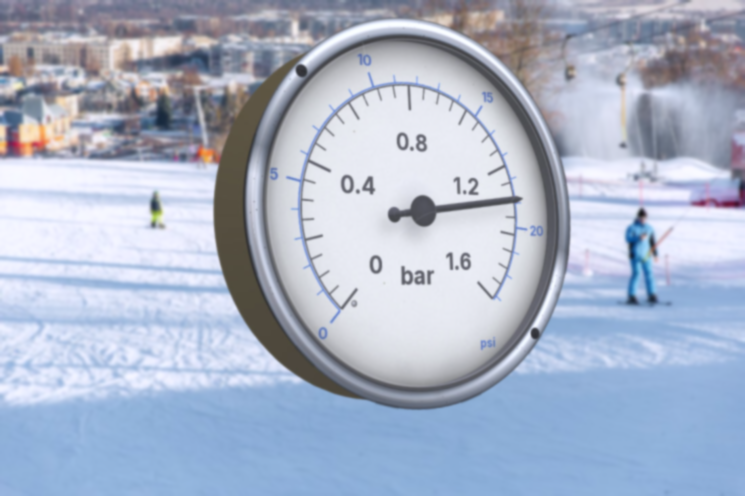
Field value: {"value": 1.3, "unit": "bar"}
